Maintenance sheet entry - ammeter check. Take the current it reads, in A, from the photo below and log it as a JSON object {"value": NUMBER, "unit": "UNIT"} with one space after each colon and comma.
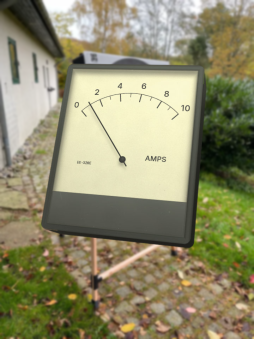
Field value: {"value": 1, "unit": "A"}
